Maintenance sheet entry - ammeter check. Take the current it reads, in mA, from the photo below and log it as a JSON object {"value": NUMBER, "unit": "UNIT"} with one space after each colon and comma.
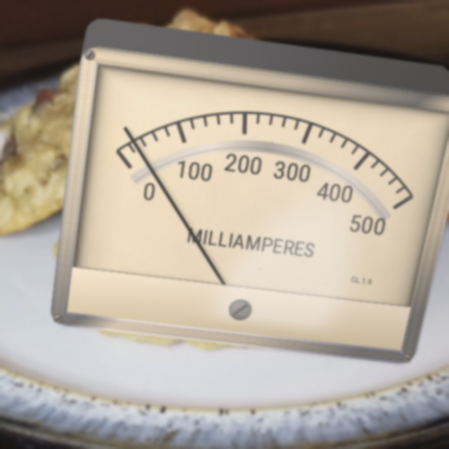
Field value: {"value": 30, "unit": "mA"}
